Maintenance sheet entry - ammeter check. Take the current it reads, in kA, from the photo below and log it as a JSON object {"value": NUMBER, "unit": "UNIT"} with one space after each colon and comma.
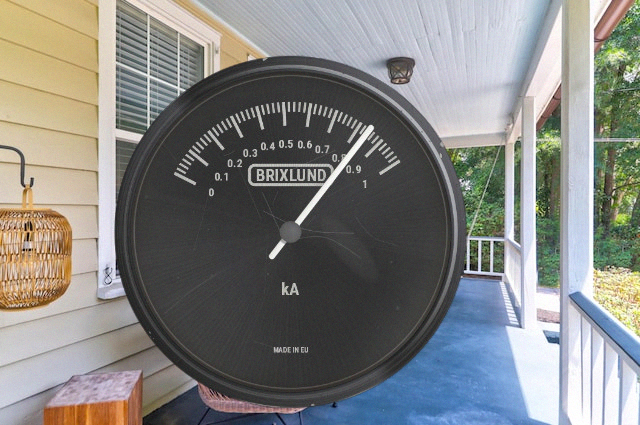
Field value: {"value": 0.84, "unit": "kA"}
